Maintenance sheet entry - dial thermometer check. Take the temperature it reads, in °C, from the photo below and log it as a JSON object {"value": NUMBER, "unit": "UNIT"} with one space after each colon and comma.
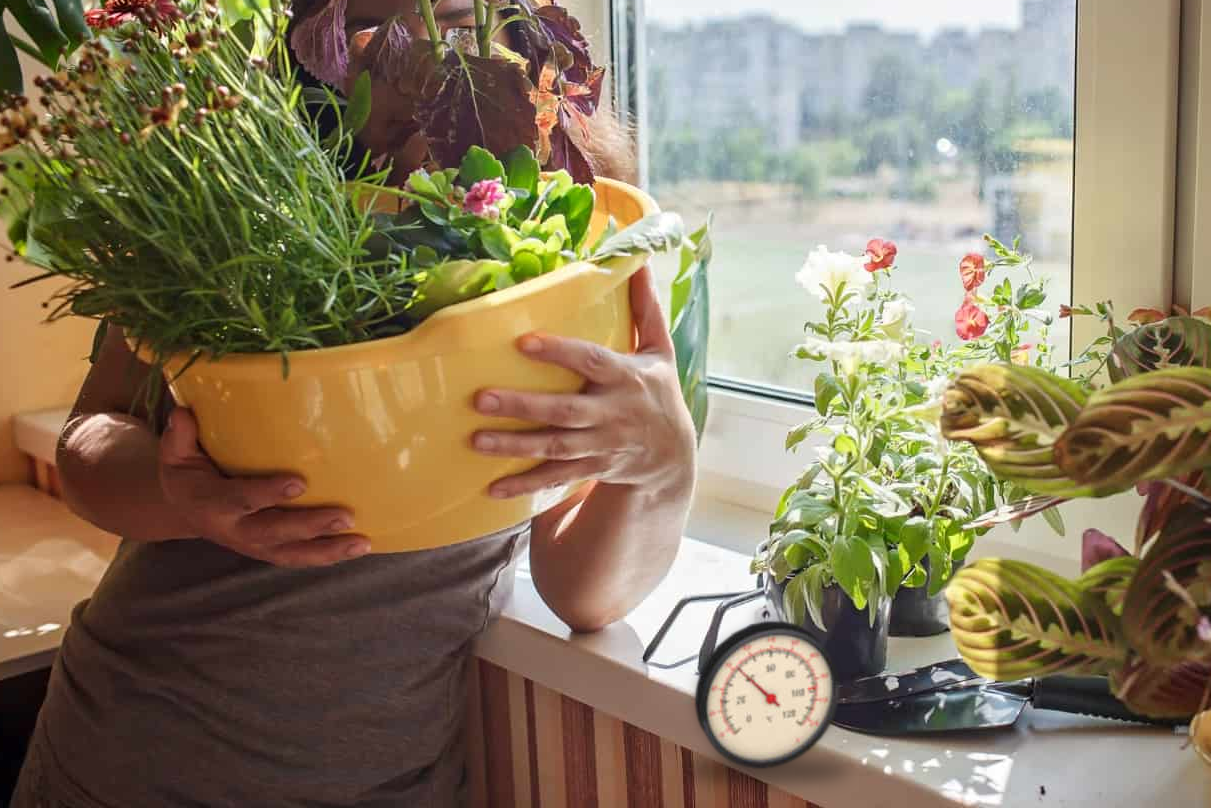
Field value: {"value": 40, "unit": "°C"}
